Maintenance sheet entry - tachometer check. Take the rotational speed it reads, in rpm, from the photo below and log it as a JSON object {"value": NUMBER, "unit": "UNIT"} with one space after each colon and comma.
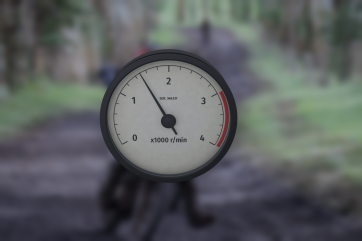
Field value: {"value": 1500, "unit": "rpm"}
